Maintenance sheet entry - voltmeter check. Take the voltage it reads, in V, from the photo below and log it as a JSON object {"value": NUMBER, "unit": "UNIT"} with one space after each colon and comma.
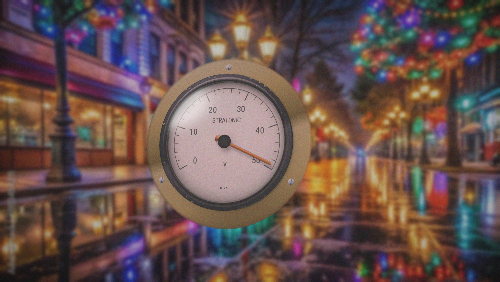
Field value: {"value": 49, "unit": "V"}
